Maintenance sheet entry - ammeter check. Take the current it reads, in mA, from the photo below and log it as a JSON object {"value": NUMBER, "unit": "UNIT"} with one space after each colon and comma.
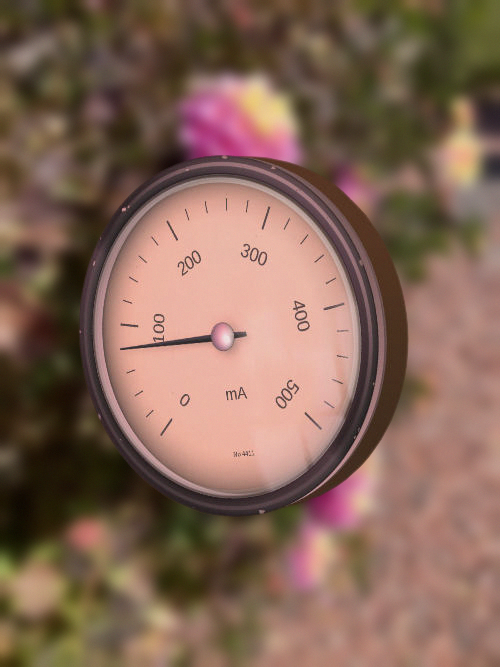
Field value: {"value": 80, "unit": "mA"}
